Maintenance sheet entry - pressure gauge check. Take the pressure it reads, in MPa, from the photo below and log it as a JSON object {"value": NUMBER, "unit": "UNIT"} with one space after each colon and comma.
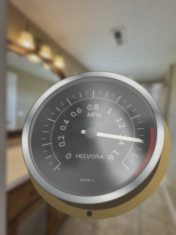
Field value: {"value": 1.4, "unit": "MPa"}
